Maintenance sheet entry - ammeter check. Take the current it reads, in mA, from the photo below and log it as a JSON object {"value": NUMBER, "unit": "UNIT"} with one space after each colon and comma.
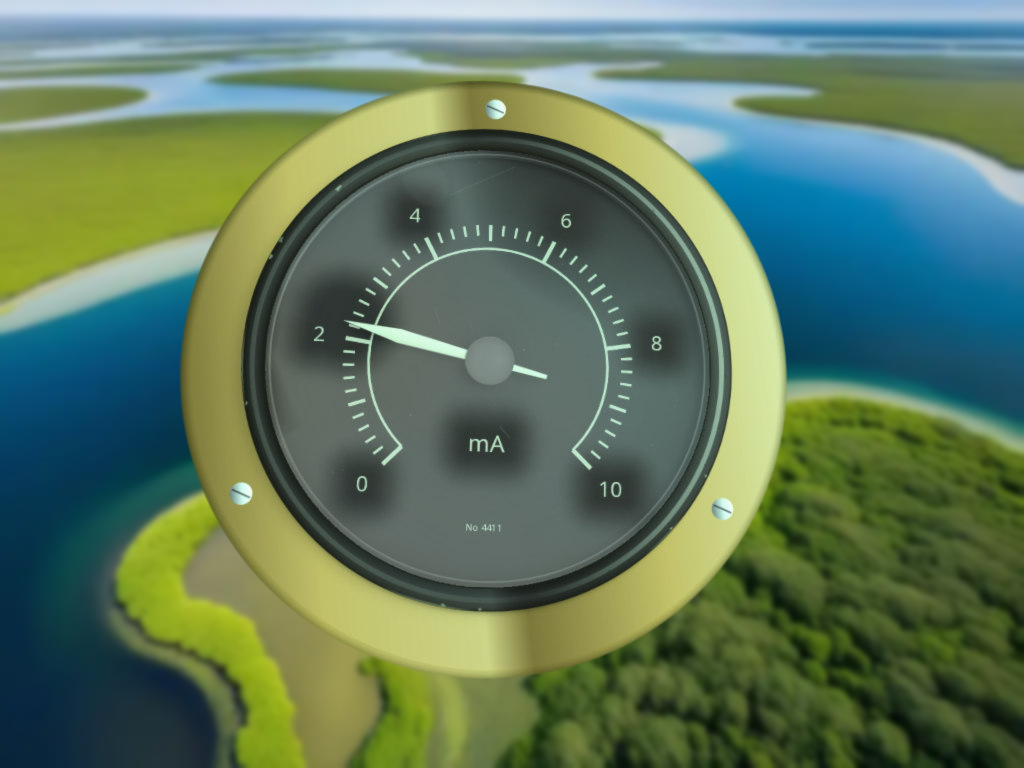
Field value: {"value": 2.2, "unit": "mA"}
